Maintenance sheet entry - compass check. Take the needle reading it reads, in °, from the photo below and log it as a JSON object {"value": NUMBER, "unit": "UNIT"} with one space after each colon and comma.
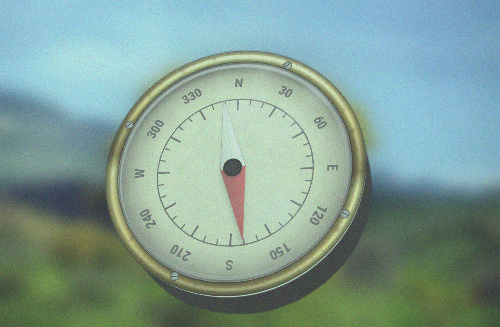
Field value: {"value": 170, "unit": "°"}
